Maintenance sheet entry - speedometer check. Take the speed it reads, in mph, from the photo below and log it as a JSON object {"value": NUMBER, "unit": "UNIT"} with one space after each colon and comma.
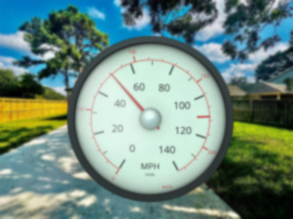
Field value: {"value": 50, "unit": "mph"}
